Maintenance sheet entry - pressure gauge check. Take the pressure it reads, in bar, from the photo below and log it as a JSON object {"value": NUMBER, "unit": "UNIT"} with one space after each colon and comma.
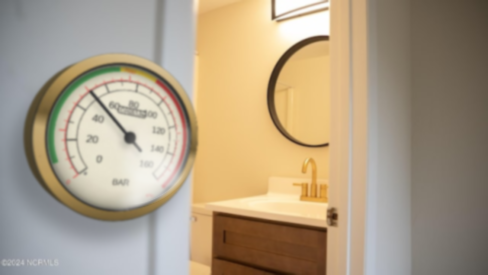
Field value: {"value": 50, "unit": "bar"}
